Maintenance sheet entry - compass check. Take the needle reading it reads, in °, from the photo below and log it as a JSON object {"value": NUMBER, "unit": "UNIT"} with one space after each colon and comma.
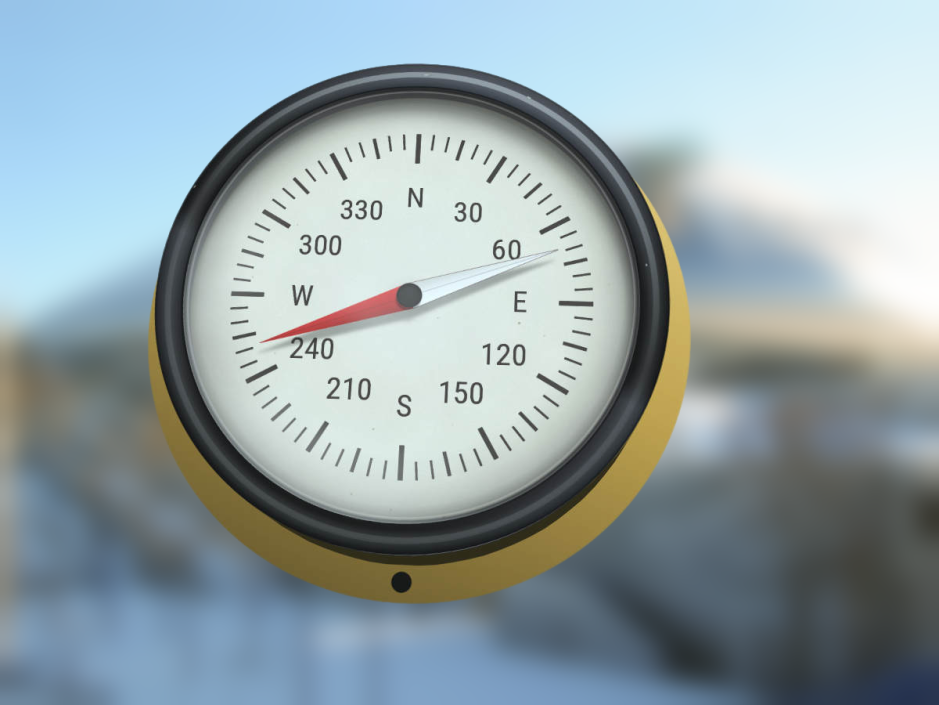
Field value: {"value": 250, "unit": "°"}
